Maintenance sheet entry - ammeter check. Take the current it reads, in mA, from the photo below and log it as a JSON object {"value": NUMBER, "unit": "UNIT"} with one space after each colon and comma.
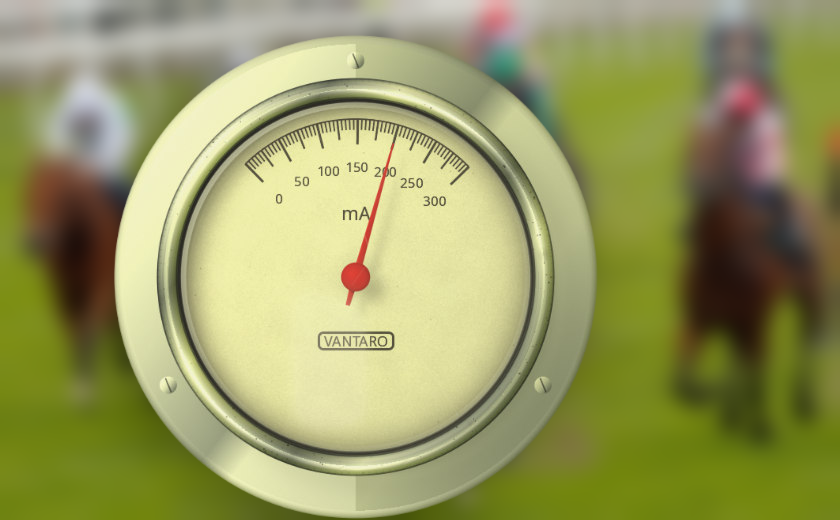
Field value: {"value": 200, "unit": "mA"}
